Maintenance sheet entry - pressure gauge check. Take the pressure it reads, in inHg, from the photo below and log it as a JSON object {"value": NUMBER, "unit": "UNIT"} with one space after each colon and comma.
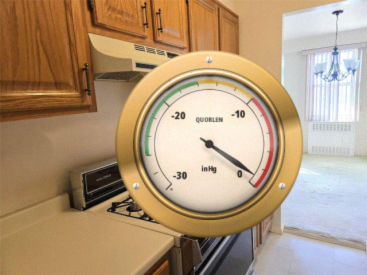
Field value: {"value": -1, "unit": "inHg"}
